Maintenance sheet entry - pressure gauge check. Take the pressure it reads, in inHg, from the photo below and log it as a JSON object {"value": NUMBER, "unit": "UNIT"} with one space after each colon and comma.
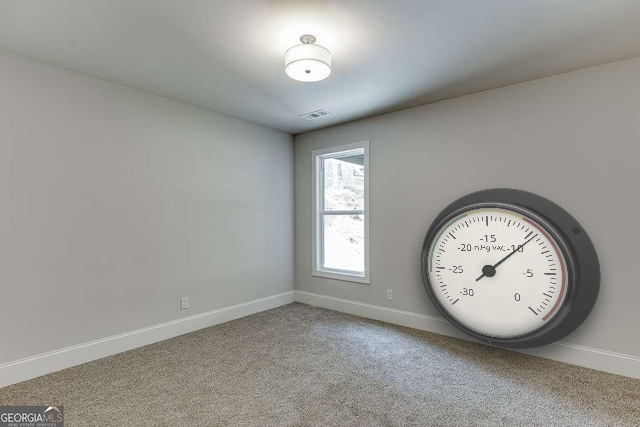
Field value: {"value": -9.5, "unit": "inHg"}
